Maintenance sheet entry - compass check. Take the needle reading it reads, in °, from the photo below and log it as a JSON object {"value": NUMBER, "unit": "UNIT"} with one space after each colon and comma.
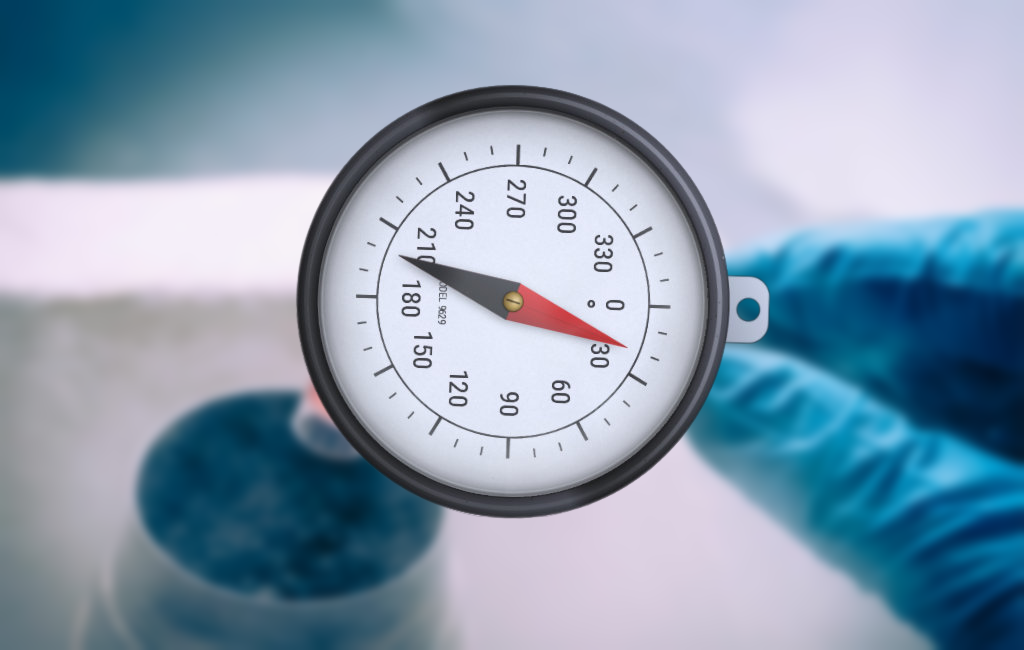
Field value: {"value": 20, "unit": "°"}
